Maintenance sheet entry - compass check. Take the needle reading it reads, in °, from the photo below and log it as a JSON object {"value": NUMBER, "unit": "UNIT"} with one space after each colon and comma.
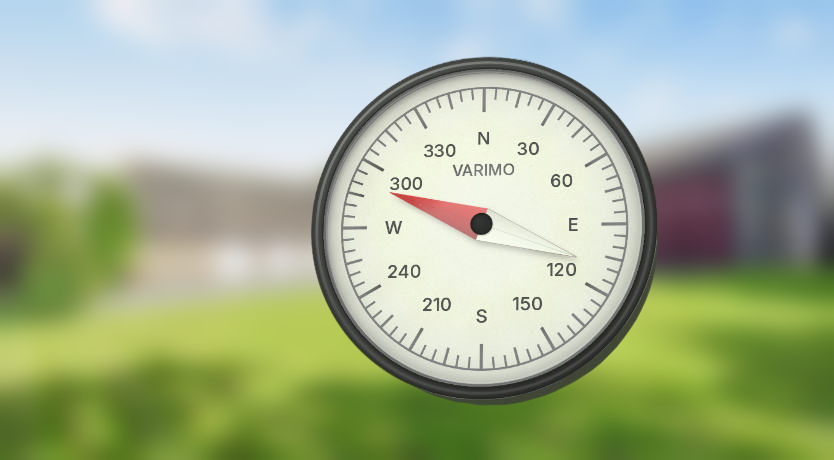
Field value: {"value": 290, "unit": "°"}
